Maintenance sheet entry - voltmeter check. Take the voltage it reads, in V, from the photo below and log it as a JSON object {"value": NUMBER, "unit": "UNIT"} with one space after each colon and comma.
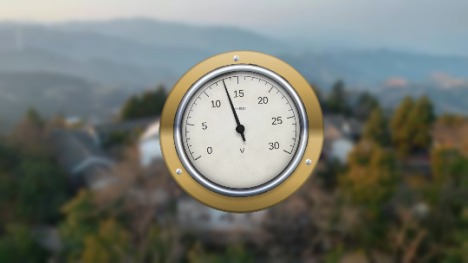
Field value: {"value": 13, "unit": "V"}
